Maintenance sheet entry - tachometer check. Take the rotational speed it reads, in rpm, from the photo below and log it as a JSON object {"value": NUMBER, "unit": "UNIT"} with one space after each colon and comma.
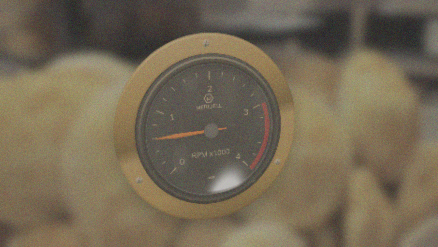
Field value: {"value": 600, "unit": "rpm"}
